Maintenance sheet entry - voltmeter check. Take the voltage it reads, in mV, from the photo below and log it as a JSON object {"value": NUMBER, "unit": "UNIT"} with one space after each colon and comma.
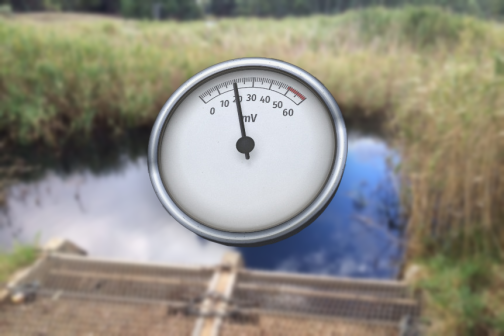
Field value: {"value": 20, "unit": "mV"}
